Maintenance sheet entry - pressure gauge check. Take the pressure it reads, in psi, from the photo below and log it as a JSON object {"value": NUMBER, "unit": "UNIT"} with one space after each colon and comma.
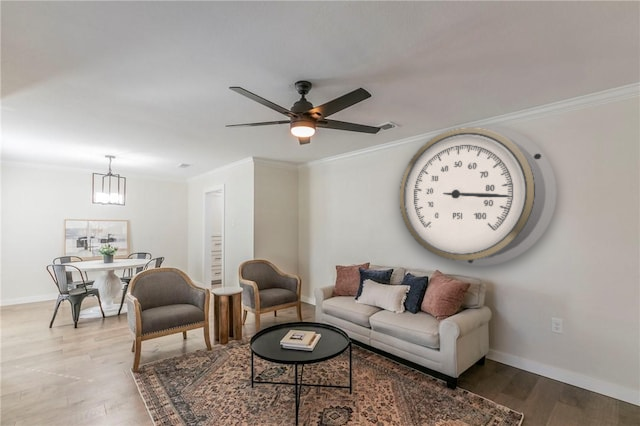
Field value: {"value": 85, "unit": "psi"}
